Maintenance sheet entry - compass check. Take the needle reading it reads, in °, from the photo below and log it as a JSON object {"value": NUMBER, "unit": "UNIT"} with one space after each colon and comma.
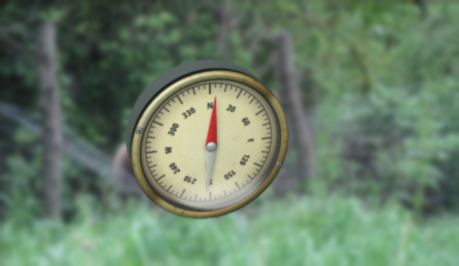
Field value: {"value": 5, "unit": "°"}
